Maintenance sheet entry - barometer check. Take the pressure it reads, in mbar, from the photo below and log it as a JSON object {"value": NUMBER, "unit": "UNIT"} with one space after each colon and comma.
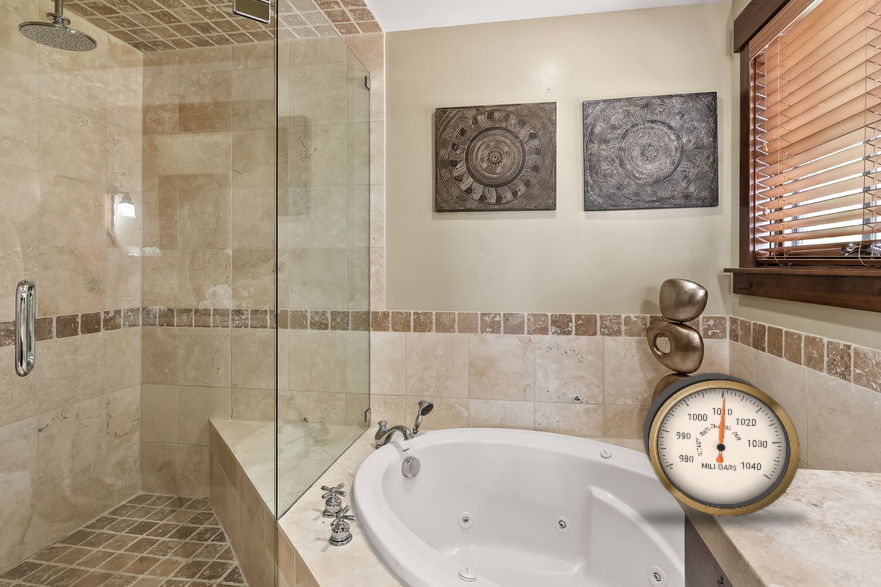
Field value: {"value": 1010, "unit": "mbar"}
